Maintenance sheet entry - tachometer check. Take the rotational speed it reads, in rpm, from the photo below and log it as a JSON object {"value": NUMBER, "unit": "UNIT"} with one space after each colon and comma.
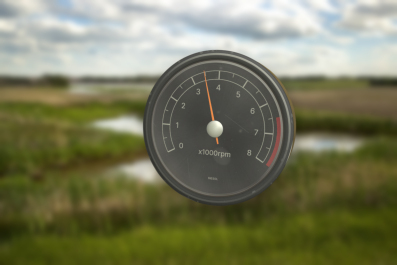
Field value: {"value": 3500, "unit": "rpm"}
